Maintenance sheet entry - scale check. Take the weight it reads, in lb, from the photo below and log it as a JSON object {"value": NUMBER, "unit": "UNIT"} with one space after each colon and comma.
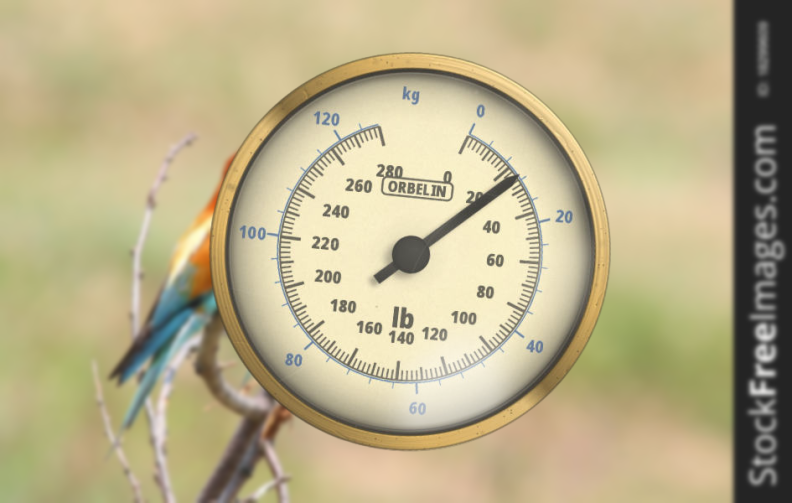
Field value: {"value": 24, "unit": "lb"}
